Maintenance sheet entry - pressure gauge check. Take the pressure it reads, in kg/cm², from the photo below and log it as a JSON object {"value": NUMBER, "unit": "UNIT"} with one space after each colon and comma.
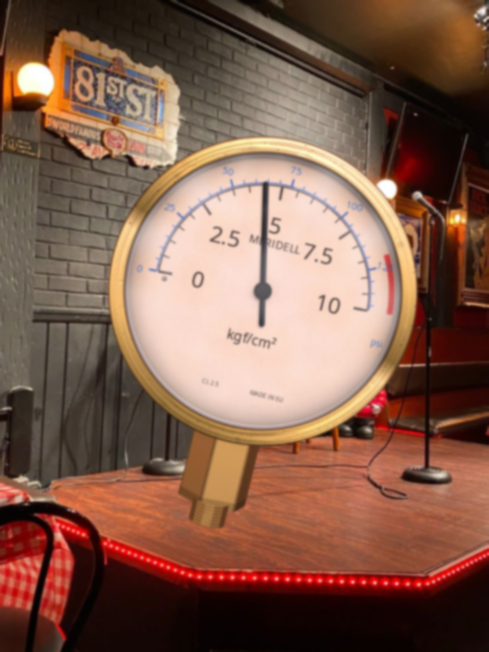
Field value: {"value": 4.5, "unit": "kg/cm²"}
